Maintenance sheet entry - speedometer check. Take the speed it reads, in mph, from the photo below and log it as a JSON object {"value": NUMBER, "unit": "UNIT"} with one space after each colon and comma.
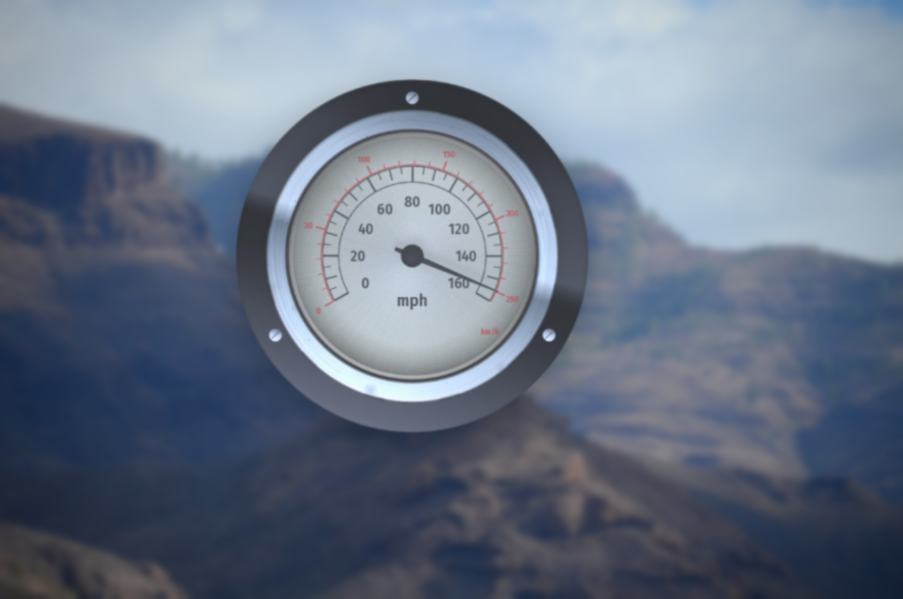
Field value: {"value": 155, "unit": "mph"}
